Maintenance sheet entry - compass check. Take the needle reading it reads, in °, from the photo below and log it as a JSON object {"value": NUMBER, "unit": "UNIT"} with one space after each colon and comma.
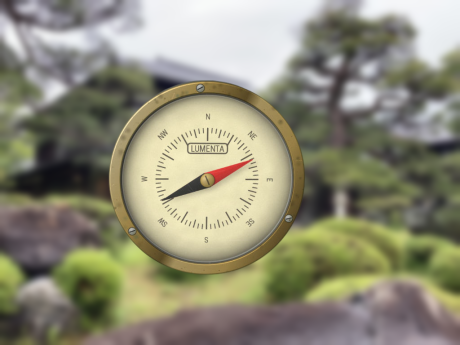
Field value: {"value": 65, "unit": "°"}
